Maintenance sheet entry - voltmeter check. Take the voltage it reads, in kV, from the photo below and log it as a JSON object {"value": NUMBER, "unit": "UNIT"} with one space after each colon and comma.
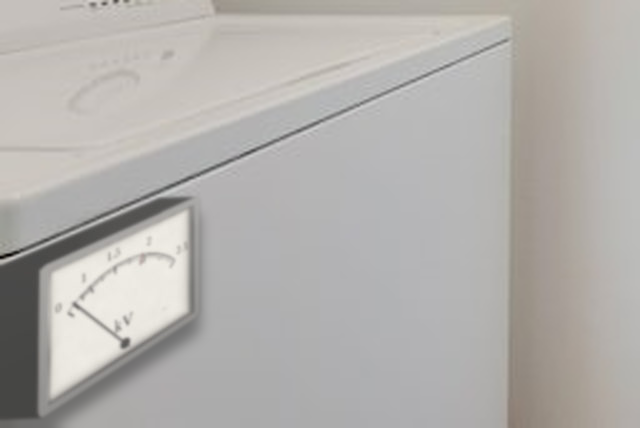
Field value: {"value": 0.5, "unit": "kV"}
